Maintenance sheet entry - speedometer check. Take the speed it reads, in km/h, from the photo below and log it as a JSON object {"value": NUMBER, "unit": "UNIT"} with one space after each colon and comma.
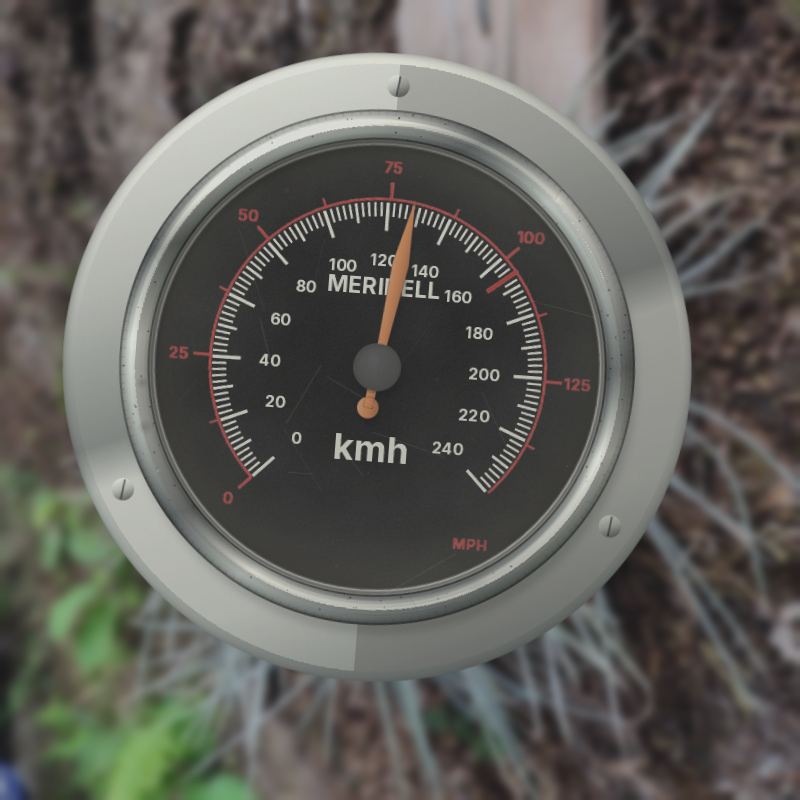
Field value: {"value": 128, "unit": "km/h"}
